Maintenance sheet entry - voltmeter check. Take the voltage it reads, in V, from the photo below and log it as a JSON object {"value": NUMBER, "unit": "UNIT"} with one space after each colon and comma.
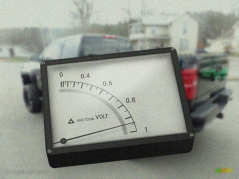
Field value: {"value": 0.95, "unit": "V"}
